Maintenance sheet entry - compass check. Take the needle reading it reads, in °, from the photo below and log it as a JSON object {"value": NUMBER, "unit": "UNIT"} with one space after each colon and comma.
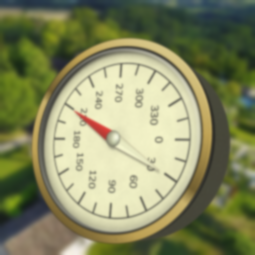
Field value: {"value": 210, "unit": "°"}
